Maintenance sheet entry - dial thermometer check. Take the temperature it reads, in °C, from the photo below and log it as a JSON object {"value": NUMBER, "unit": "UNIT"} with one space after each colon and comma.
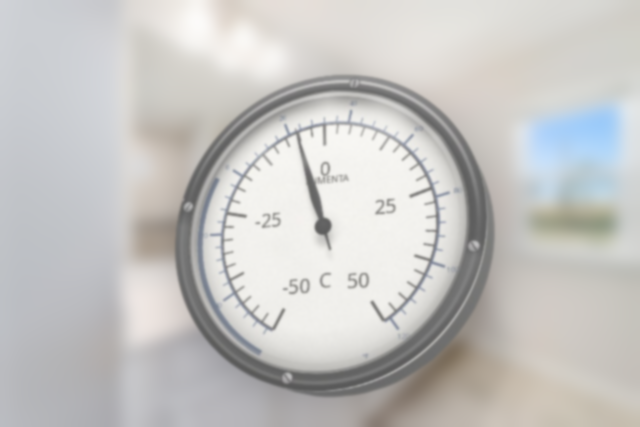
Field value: {"value": -5, "unit": "°C"}
